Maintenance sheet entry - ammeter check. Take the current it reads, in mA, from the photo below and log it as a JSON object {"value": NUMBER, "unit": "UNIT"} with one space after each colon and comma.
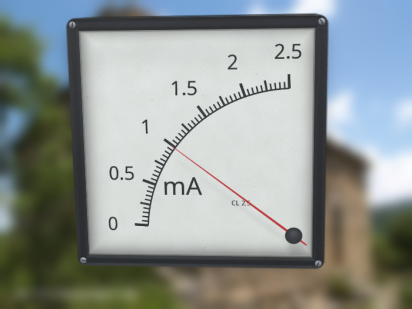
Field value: {"value": 1, "unit": "mA"}
